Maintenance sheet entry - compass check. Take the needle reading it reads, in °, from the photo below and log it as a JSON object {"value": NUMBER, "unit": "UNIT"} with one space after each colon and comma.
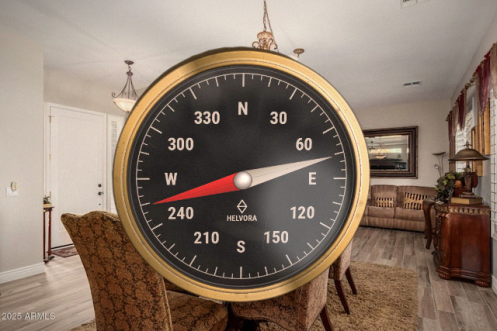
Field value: {"value": 255, "unit": "°"}
